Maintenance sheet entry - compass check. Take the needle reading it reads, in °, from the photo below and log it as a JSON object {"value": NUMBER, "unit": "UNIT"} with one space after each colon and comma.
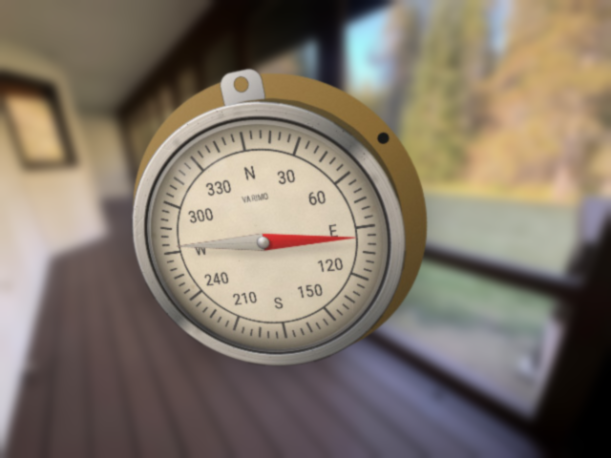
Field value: {"value": 95, "unit": "°"}
